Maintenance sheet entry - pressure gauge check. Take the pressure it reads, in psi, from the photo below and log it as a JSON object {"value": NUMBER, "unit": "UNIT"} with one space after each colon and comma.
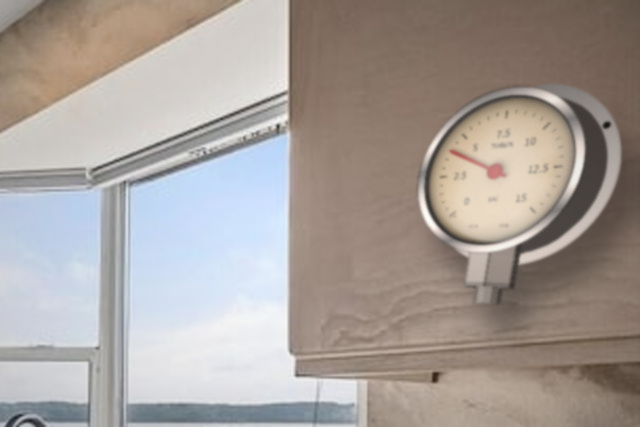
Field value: {"value": 4, "unit": "psi"}
